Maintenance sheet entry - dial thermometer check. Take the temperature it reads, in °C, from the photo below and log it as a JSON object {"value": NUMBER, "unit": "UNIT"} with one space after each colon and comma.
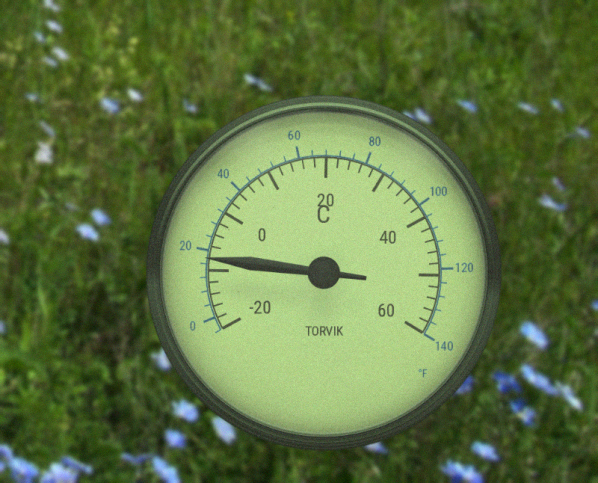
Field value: {"value": -8, "unit": "°C"}
